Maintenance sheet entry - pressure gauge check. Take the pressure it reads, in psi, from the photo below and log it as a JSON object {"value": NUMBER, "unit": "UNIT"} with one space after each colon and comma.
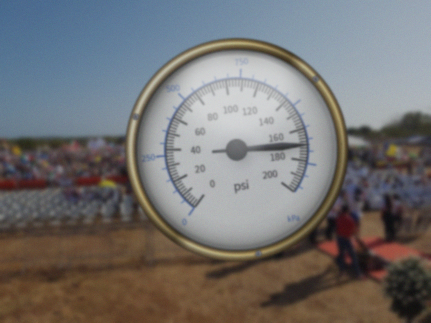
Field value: {"value": 170, "unit": "psi"}
